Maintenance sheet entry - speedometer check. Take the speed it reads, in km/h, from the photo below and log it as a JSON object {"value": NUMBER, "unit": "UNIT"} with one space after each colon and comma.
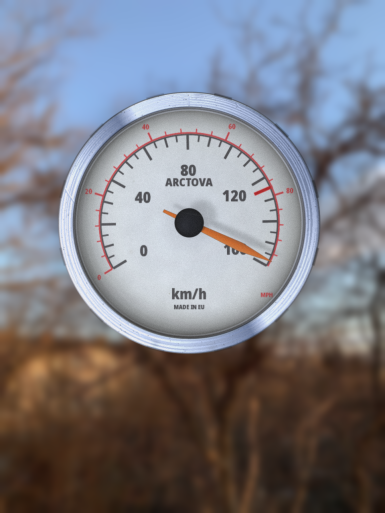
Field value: {"value": 157.5, "unit": "km/h"}
